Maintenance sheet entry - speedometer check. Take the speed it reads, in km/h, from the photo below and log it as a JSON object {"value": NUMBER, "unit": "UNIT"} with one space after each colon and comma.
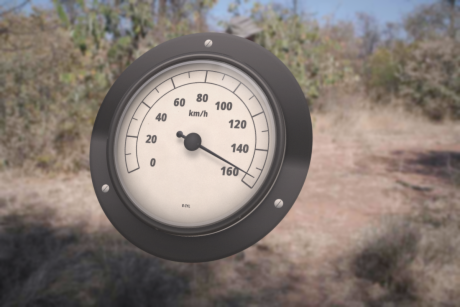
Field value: {"value": 155, "unit": "km/h"}
